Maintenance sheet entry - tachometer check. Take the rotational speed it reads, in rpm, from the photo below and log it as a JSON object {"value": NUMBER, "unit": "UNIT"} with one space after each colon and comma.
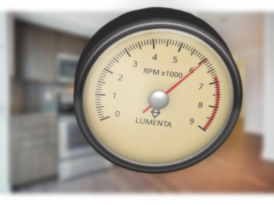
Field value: {"value": 6000, "unit": "rpm"}
